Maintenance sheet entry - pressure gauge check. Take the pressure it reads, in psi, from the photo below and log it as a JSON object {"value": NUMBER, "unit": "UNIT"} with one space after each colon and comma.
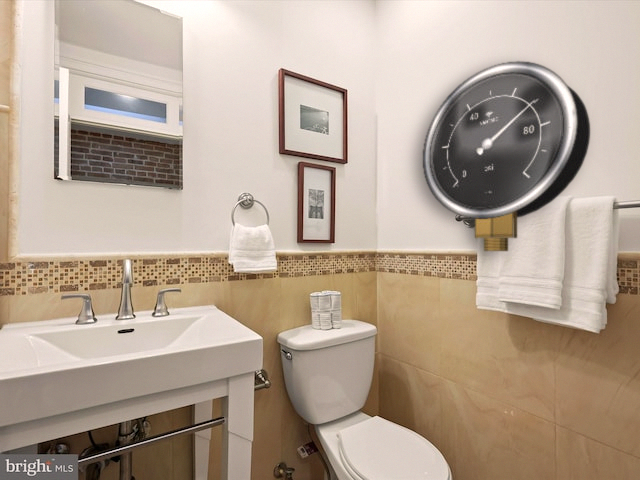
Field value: {"value": 70, "unit": "psi"}
